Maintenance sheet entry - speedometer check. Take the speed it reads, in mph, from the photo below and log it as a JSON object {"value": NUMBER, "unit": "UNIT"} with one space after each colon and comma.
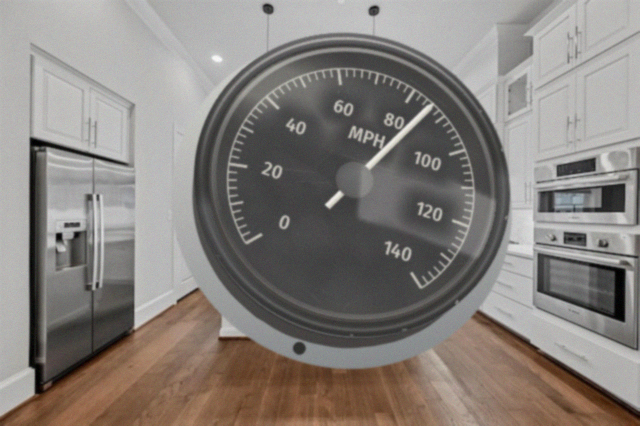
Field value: {"value": 86, "unit": "mph"}
